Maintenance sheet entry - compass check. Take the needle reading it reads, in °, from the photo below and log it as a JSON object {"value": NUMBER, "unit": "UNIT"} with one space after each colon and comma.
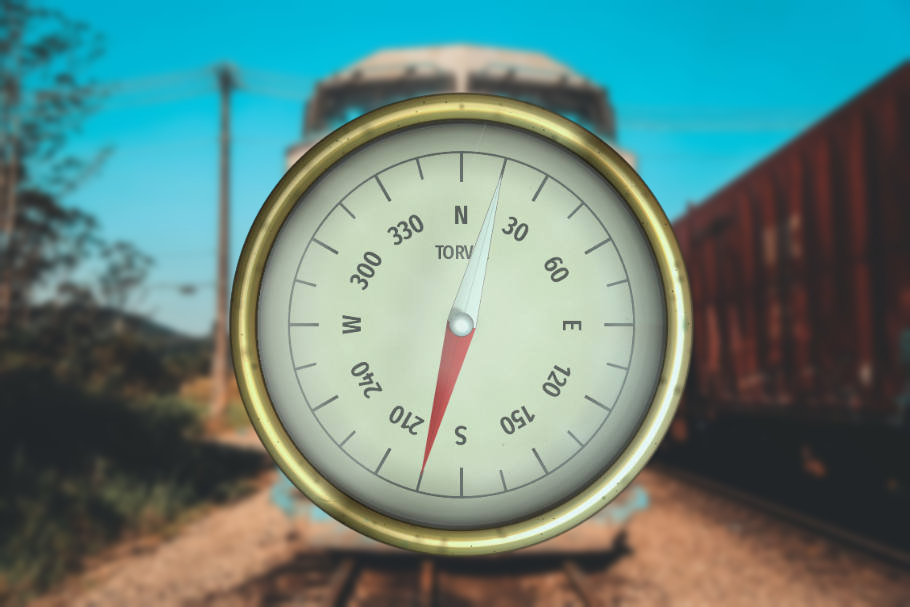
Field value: {"value": 195, "unit": "°"}
